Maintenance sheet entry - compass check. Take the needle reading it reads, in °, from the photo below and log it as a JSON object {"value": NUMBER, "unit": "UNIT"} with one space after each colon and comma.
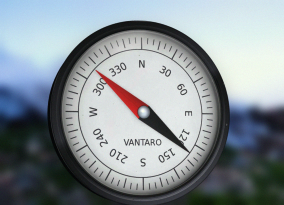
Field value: {"value": 310, "unit": "°"}
